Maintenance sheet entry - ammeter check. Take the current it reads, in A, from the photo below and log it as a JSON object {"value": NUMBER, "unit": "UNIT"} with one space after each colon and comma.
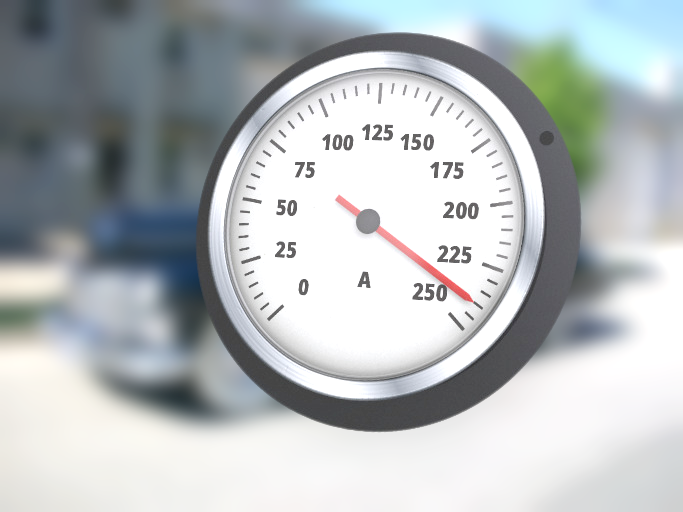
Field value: {"value": 240, "unit": "A"}
